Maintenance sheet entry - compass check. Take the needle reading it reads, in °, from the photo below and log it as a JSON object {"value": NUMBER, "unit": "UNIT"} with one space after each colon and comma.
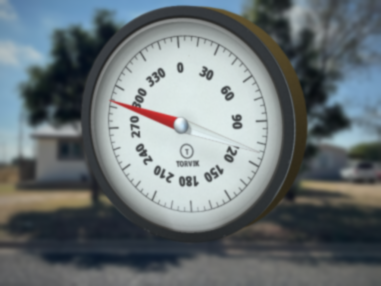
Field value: {"value": 290, "unit": "°"}
